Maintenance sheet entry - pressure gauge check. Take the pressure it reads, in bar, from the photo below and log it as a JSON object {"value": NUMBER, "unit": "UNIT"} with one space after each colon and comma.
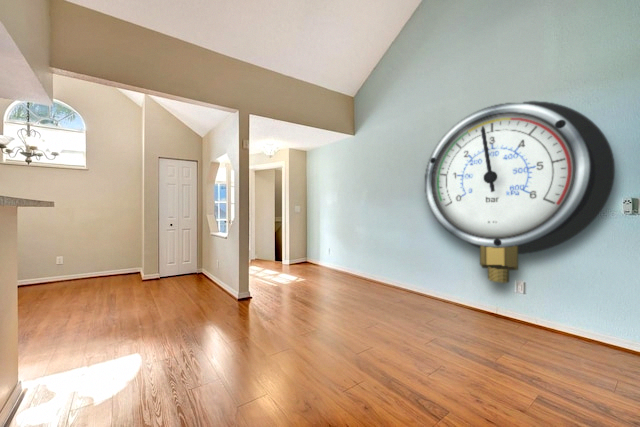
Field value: {"value": 2.8, "unit": "bar"}
